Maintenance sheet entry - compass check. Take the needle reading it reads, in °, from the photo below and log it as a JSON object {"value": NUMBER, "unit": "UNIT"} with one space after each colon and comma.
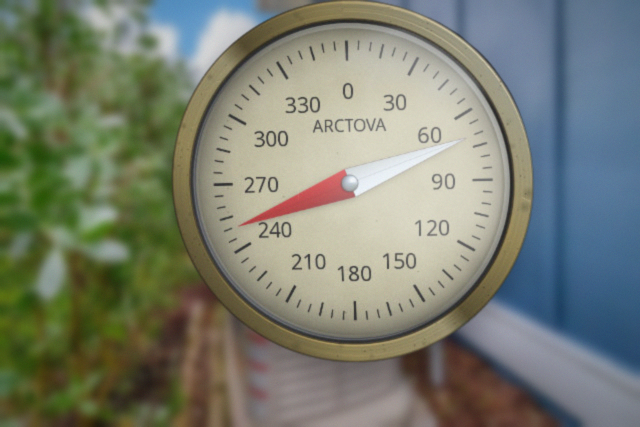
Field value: {"value": 250, "unit": "°"}
